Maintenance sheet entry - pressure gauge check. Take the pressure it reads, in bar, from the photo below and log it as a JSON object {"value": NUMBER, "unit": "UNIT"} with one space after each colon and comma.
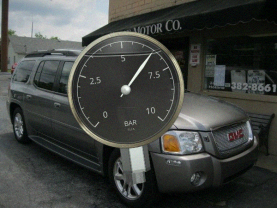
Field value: {"value": 6.5, "unit": "bar"}
